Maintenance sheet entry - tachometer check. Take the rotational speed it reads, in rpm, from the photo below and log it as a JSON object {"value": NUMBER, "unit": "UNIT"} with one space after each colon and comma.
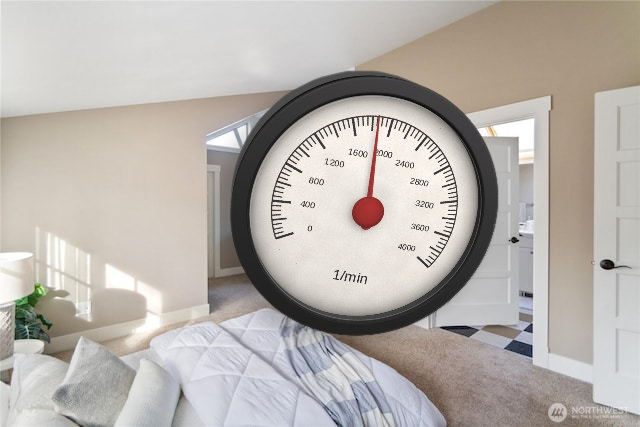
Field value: {"value": 1850, "unit": "rpm"}
